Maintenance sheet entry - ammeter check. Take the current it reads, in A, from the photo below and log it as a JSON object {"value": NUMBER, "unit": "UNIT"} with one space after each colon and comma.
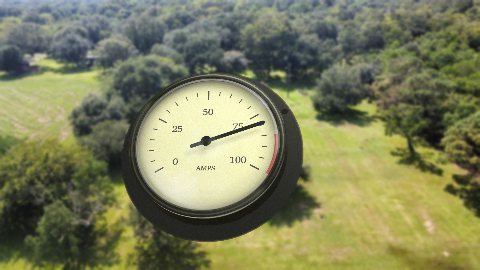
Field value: {"value": 80, "unit": "A"}
